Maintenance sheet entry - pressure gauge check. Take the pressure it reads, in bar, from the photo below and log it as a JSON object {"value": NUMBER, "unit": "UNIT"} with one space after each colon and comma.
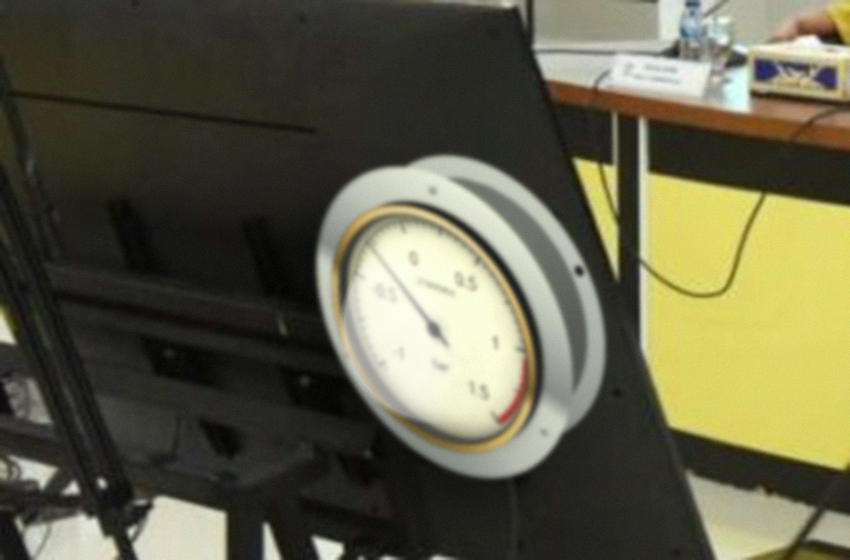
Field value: {"value": -0.25, "unit": "bar"}
